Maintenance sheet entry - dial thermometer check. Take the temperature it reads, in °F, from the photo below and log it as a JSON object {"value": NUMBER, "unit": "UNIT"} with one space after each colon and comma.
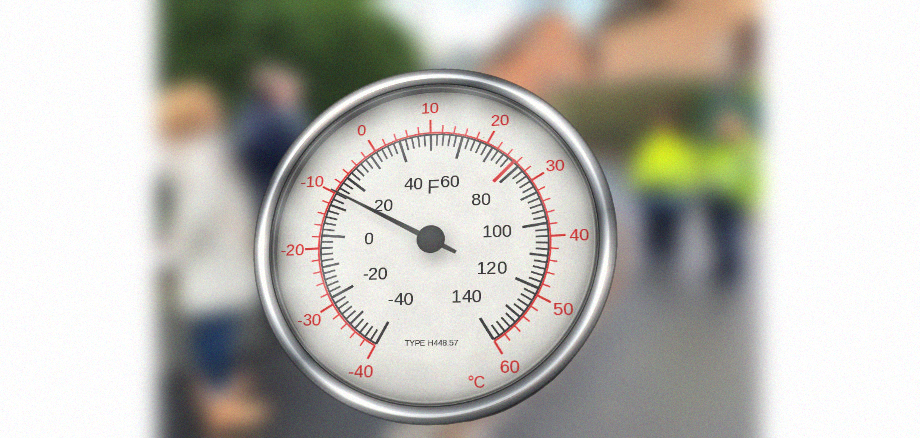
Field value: {"value": 14, "unit": "°F"}
